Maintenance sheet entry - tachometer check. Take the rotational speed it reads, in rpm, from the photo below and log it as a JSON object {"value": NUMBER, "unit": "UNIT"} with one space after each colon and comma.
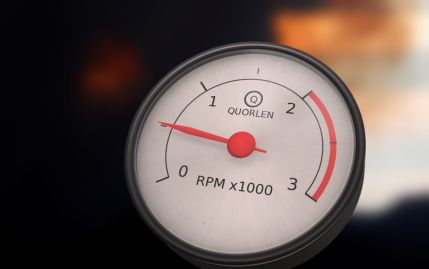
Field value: {"value": 500, "unit": "rpm"}
